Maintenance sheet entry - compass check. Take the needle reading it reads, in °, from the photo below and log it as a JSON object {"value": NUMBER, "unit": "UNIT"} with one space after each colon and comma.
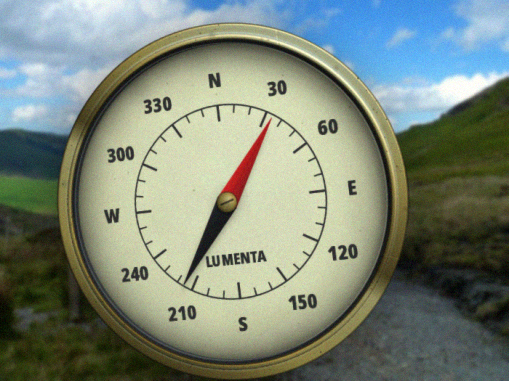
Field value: {"value": 35, "unit": "°"}
